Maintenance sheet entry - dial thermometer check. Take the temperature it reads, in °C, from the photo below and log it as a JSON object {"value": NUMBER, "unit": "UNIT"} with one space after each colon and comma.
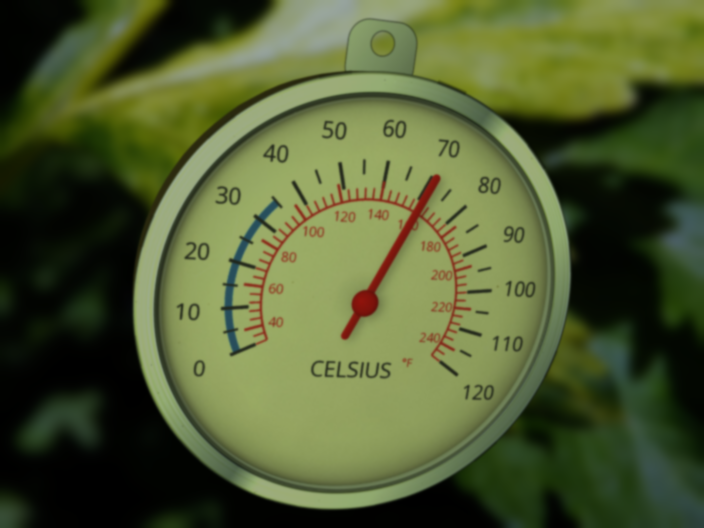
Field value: {"value": 70, "unit": "°C"}
